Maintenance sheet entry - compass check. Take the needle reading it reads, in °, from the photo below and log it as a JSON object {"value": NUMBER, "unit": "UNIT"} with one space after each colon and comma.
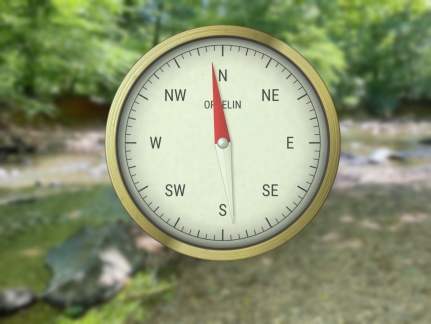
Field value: {"value": 352.5, "unit": "°"}
